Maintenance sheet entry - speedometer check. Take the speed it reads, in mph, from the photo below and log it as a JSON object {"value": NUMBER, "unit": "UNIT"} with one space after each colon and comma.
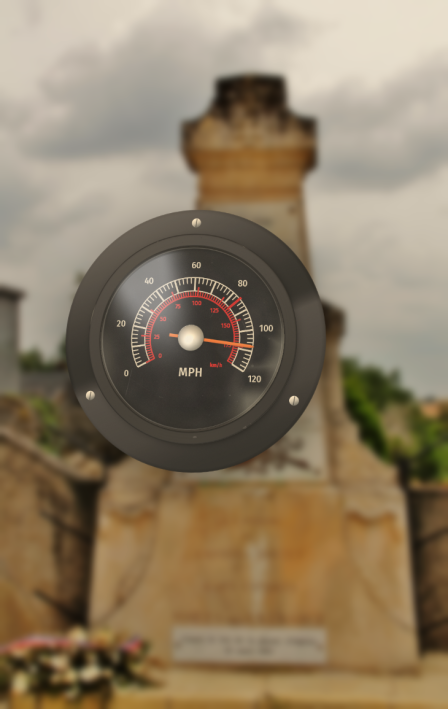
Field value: {"value": 108, "unit": "mph"}
